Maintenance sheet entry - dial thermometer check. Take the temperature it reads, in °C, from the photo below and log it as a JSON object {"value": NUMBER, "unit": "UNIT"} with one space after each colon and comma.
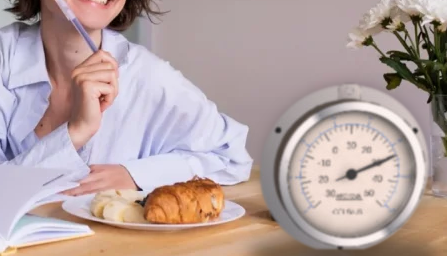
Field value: {"value": 30, "unit": "°C"}
